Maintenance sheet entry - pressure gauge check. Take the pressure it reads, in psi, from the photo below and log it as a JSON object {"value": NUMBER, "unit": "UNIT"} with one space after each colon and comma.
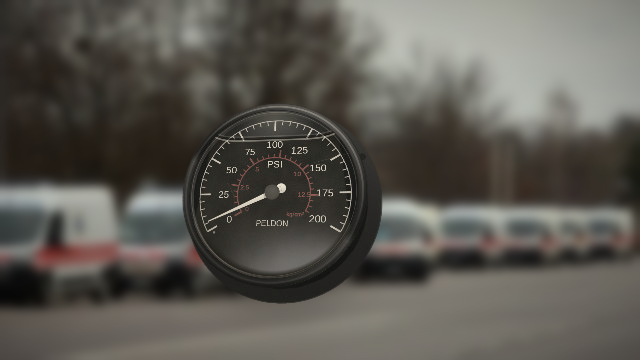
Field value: {"value": 5, "unit": "psi"}
